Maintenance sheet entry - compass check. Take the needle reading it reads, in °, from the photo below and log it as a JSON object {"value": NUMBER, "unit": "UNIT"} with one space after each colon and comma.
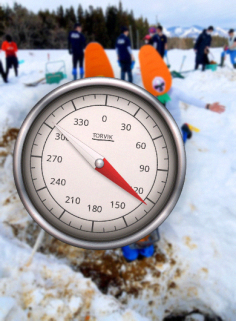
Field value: {"value": 125, "unit": "°"}
